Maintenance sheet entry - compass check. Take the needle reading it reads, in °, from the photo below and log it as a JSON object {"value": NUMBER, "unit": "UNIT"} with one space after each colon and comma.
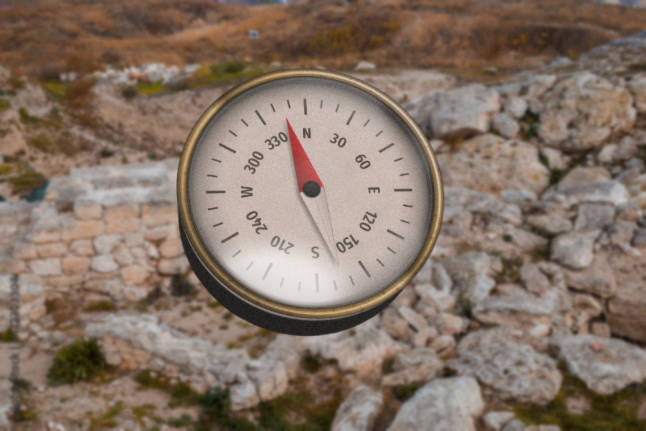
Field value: {"value": 345, "unit": "°"}
